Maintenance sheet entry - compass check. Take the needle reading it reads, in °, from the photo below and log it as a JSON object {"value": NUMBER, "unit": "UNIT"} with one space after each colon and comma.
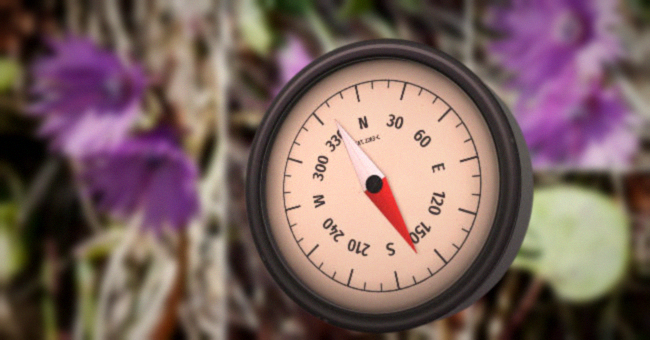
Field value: {"value": 160, "unit": "°"}
